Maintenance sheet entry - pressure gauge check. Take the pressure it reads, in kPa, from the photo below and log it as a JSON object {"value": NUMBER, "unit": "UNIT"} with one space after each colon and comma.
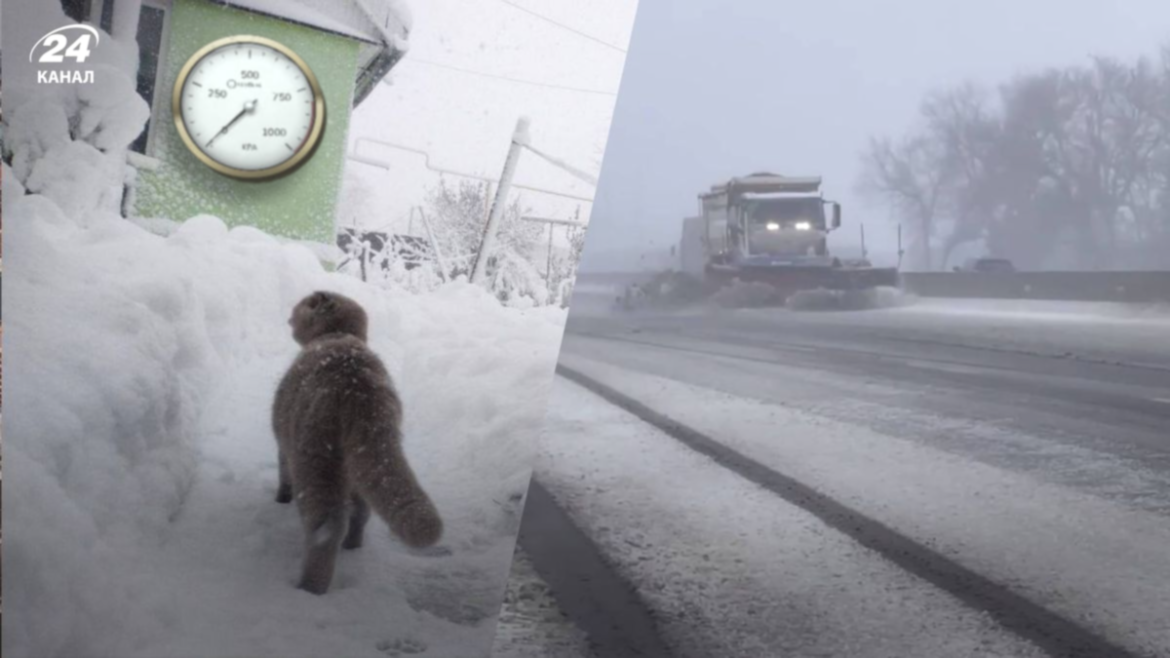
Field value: {"value": 0, "unit": "kPa"}
